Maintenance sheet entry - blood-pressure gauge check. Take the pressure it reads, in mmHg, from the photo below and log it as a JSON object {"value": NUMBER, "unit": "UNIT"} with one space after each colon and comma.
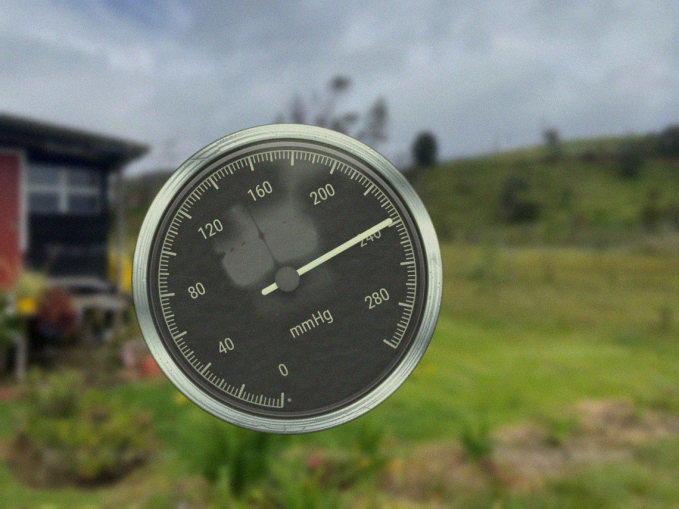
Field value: {"value": 238, "unit": "mmHg"}
